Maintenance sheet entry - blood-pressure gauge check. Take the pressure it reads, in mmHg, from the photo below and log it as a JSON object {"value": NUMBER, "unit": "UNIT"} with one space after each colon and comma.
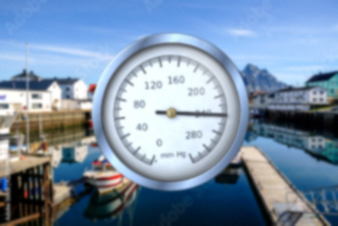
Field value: {"value": 240, "unit": "mmHg"}
